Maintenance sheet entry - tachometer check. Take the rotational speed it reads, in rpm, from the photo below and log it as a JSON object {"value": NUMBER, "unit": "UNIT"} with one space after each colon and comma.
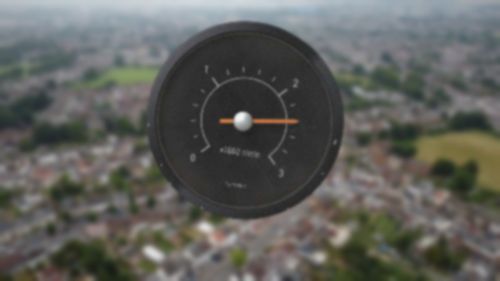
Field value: {"value": 2400, "unit": "rpm"}
